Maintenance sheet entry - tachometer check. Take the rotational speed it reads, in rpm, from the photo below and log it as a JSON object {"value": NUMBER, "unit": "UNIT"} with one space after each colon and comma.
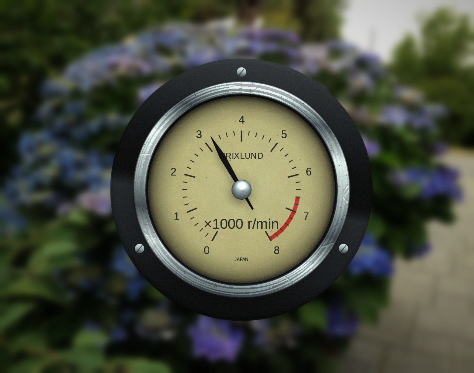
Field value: {"value": 3200, "unit": "rpm"}
